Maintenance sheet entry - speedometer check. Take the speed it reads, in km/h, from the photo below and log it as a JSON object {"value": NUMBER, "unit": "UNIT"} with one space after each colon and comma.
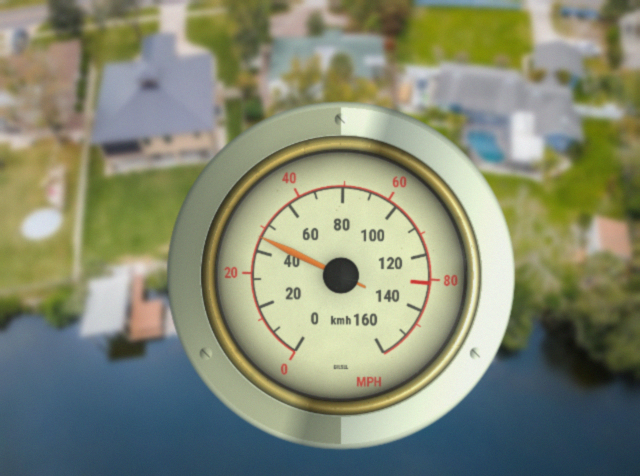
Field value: {"value": 45, "unit": "km/h"}
